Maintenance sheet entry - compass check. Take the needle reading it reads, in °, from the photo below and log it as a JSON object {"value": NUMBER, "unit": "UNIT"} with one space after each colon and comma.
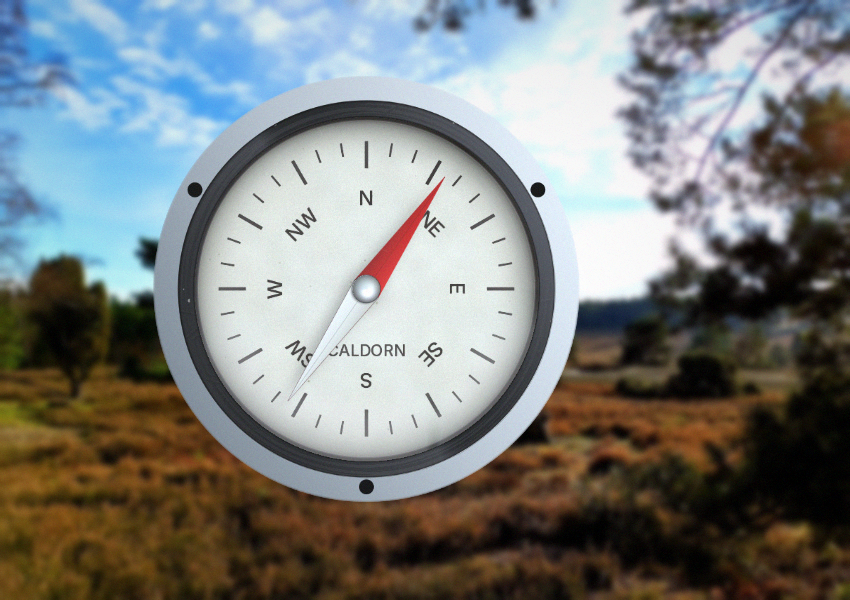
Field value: {"value": 35, "unit": "°"}
